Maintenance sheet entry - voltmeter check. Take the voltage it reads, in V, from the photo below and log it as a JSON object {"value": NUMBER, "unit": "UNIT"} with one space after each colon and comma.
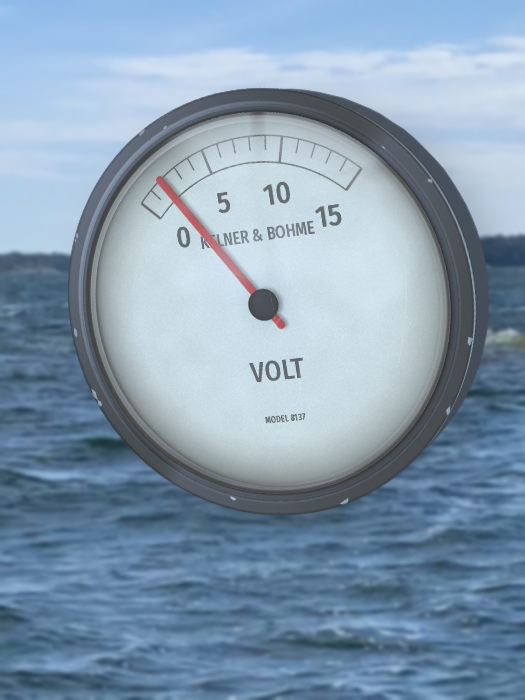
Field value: {"value": 2, "unit": "V"}
